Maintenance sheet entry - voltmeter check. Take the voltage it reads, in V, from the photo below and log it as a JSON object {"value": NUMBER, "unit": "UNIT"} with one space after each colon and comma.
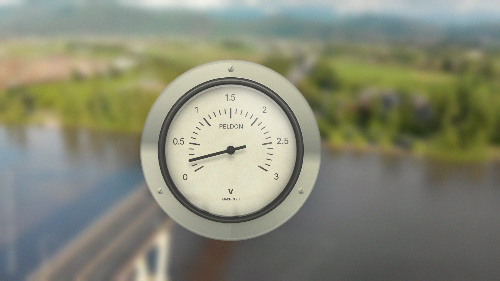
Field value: {"value": 0.2, "unit": "V"}
